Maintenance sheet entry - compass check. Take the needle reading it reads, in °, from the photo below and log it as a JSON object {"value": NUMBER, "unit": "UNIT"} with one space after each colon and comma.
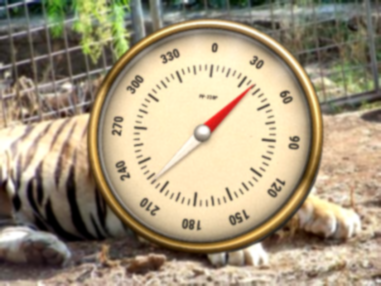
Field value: {"value": 40, "unit": "°"}
